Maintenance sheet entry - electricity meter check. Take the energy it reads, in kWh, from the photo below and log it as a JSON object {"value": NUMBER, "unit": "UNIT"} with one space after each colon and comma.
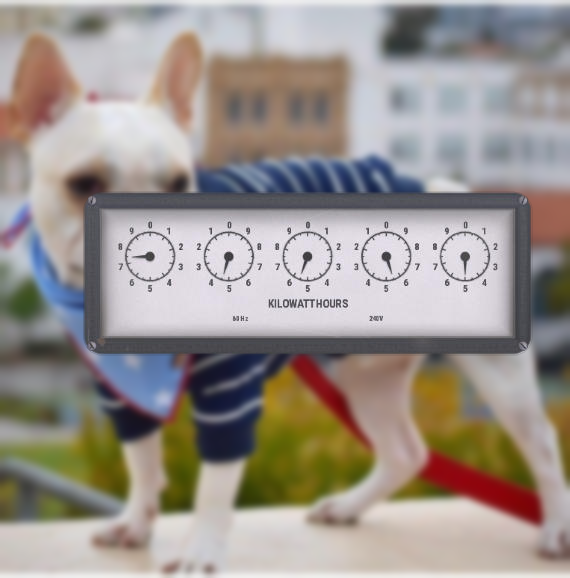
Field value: {"value": 74555, "unit": "kWh"}
